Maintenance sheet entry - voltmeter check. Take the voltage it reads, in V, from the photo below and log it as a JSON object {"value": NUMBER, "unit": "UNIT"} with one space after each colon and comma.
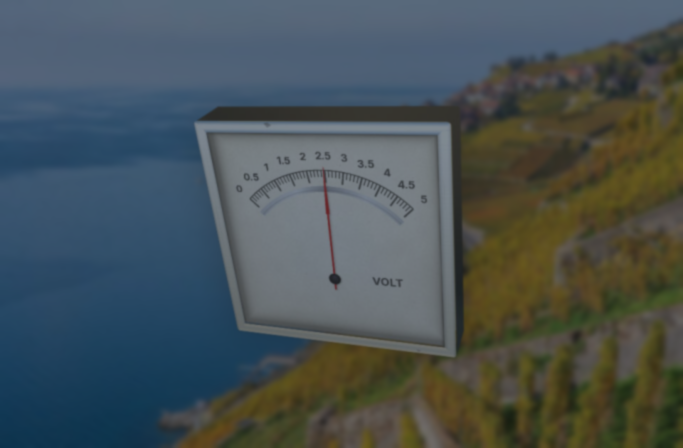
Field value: {"value": 2.5, "unit": "V"}
